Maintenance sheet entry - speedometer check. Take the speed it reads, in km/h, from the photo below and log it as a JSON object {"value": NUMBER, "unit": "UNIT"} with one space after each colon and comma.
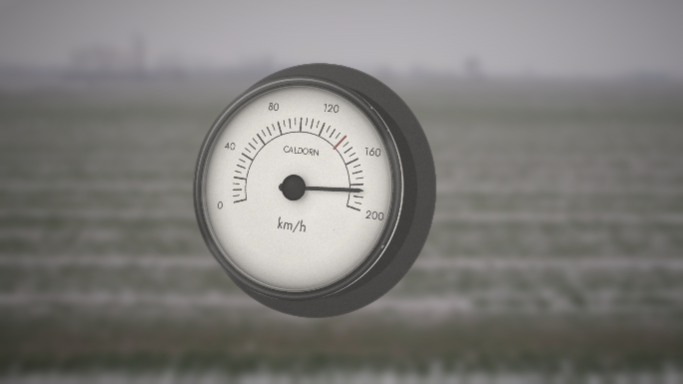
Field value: {"value": 185, "unit": "km/h"}
